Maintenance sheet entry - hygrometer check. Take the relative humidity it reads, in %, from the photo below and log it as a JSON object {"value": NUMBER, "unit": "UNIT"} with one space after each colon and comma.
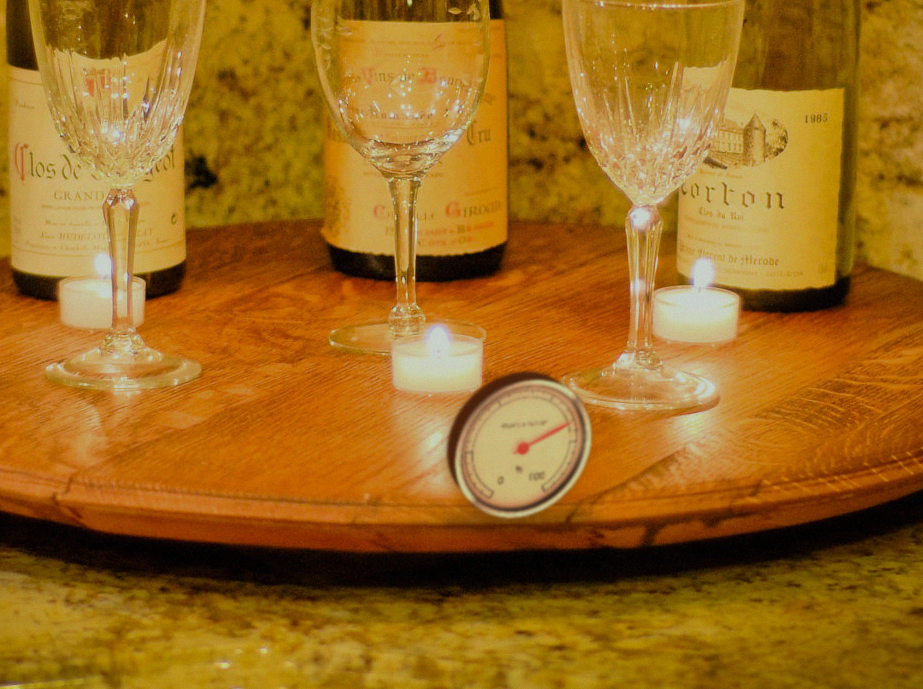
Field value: {"value": 72, "unit": "%"}
